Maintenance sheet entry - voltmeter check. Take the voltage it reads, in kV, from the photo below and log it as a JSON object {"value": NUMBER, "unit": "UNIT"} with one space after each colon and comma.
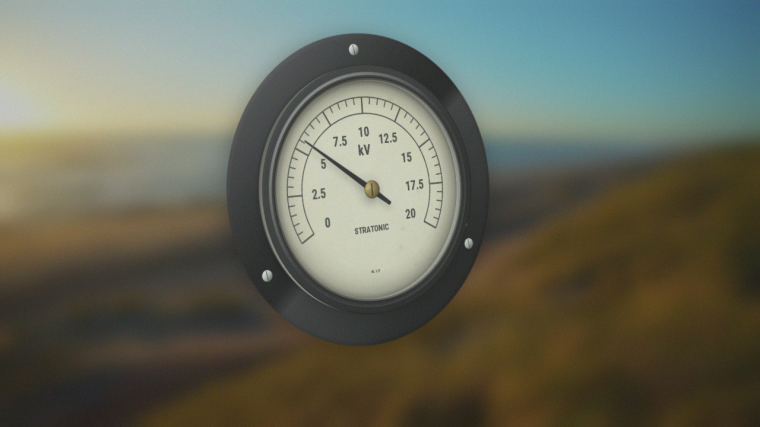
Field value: {"value": 5.5, "unit": "kV"}
